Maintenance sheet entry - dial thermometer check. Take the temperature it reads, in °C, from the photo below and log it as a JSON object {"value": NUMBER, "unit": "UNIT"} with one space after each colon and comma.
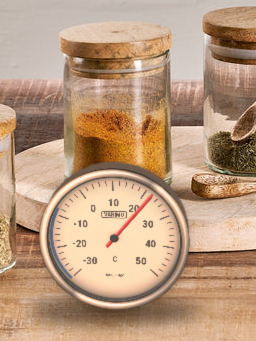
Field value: {"value": 22, "unit": "°C"}
